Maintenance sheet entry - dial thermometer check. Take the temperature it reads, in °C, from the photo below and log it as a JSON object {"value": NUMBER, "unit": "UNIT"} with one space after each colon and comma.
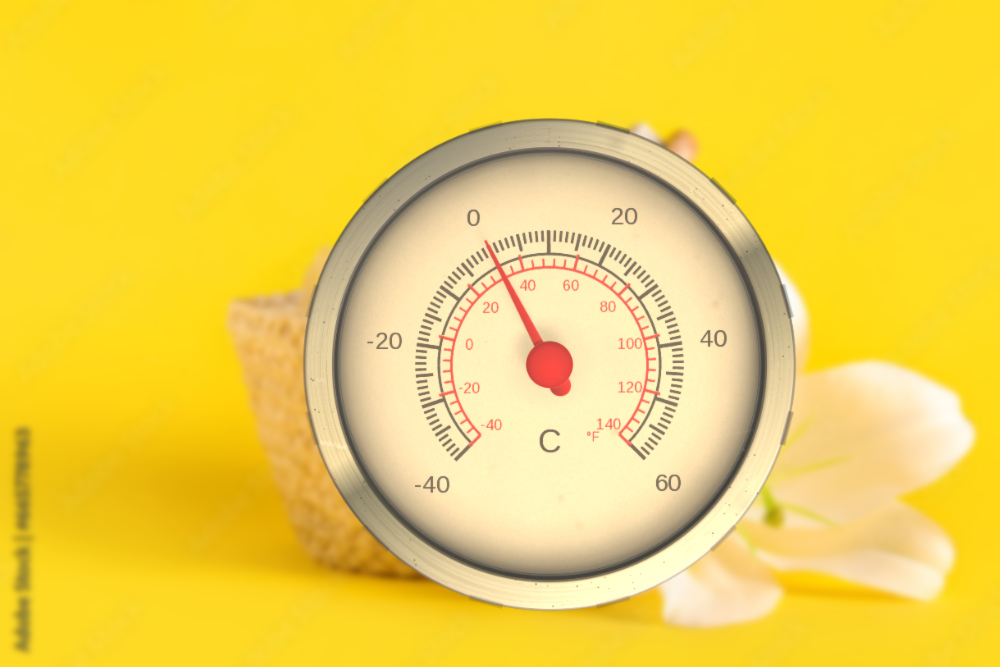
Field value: {"value": 0, "unit": "°C"}
